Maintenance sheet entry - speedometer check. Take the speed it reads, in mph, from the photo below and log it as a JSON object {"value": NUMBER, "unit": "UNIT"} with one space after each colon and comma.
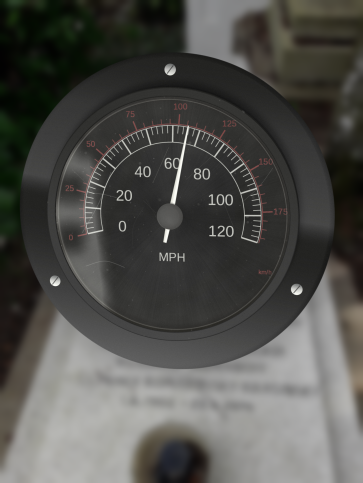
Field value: {"value": 66, "unit": "mph"}
